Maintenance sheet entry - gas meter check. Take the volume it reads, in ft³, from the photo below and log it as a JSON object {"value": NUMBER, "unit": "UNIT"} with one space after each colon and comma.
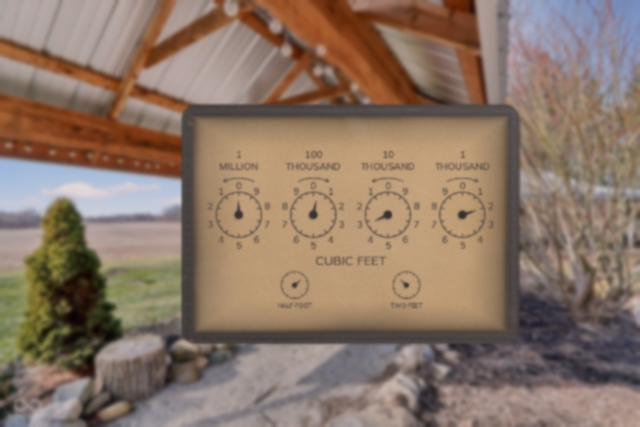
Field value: {"value": 3200, "unit": "ft³"}
